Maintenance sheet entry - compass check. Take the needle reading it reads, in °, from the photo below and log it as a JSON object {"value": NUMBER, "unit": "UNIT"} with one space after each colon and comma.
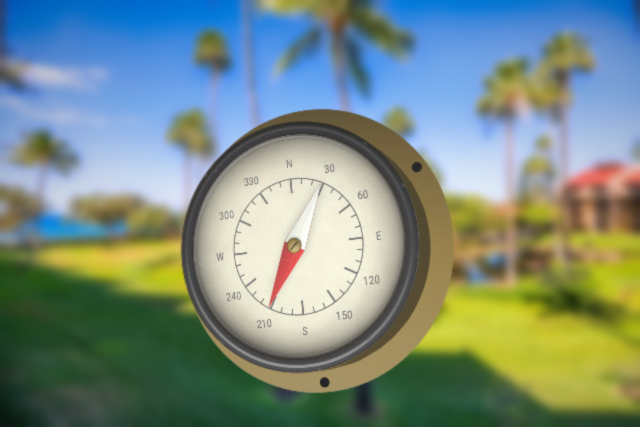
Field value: {"value": 210, "unit": "°"}
